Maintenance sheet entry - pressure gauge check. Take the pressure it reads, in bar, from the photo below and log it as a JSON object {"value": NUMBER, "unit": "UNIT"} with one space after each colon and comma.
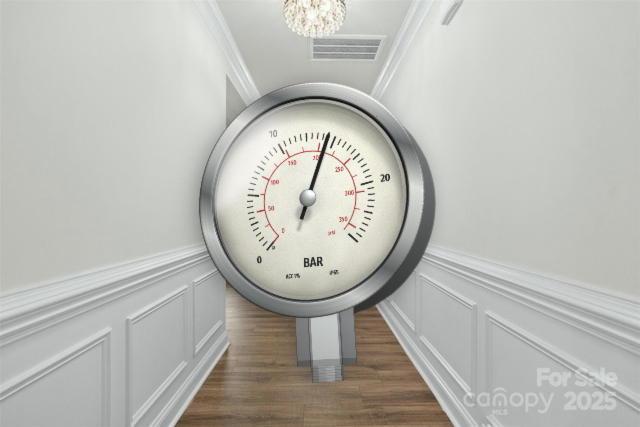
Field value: {"value": 14.5, "unit": "bar"}
